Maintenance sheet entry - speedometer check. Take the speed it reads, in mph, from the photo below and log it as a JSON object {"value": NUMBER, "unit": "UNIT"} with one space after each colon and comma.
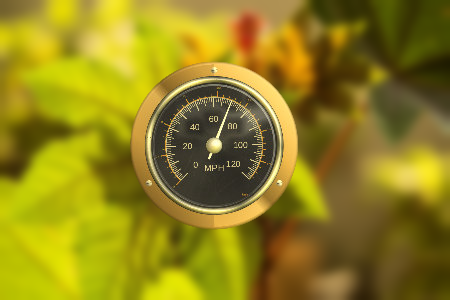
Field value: {"value": 70, "unit": "mph"}
